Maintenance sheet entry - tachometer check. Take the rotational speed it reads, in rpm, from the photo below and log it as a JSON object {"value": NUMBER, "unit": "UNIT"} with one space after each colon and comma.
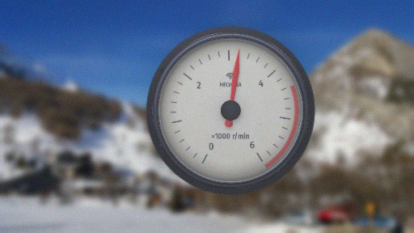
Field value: {"value": 3200, "unit": "rpm"}
